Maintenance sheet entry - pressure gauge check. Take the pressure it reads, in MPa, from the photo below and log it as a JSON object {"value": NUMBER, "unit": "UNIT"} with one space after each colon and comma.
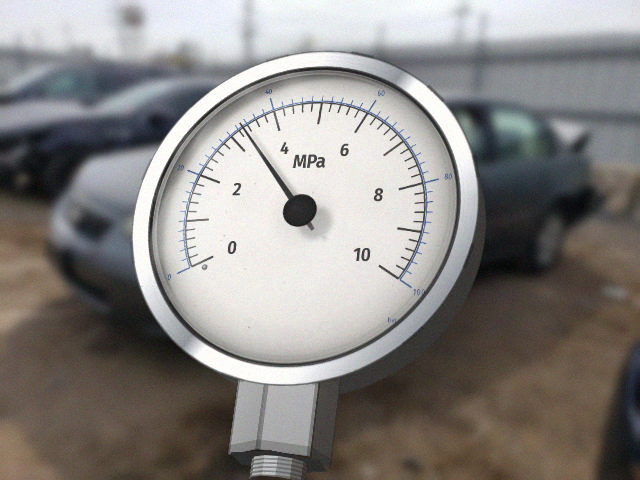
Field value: {"value": 3.3, "unit": "MPa"}
